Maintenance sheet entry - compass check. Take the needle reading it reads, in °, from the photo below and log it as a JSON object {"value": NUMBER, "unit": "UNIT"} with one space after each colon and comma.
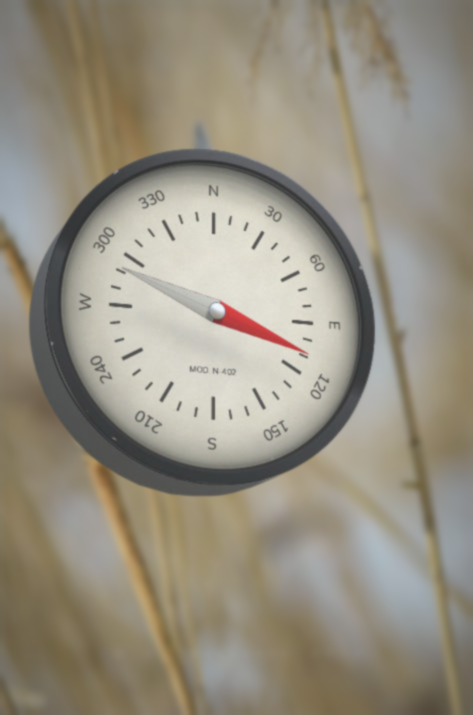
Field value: {"value": 110, "unit": "°"}
